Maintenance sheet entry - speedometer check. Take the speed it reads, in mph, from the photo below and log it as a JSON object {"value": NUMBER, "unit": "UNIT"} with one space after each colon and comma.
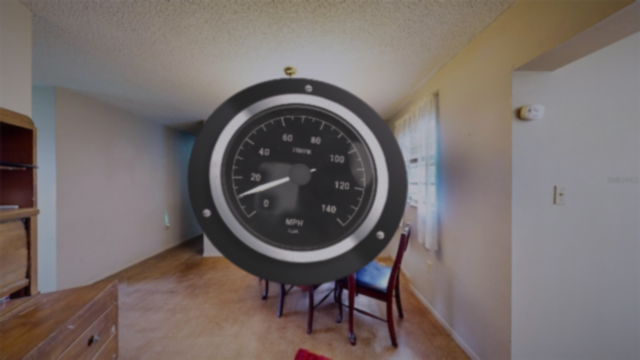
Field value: {"value": 10, "unit": "mph"}
